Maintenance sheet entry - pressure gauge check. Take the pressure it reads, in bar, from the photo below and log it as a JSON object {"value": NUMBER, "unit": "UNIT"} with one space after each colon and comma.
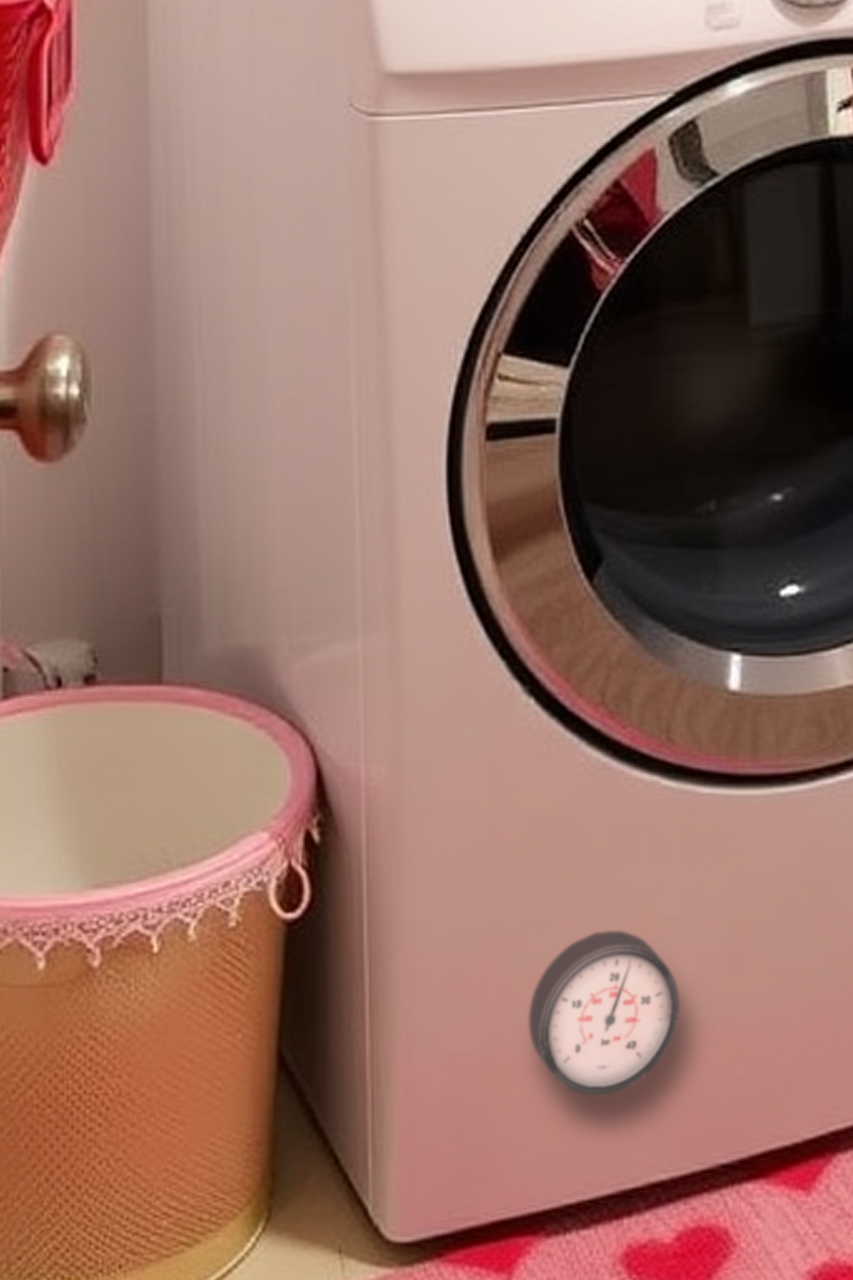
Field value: {"value": 22, "unit": "bar"}
